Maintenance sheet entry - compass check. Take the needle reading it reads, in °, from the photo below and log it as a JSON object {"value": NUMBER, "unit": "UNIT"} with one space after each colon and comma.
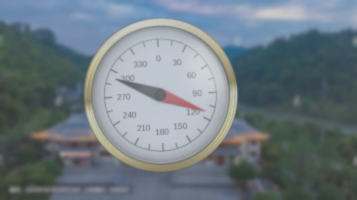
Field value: {"value": 112.5, "unit": "°"}
